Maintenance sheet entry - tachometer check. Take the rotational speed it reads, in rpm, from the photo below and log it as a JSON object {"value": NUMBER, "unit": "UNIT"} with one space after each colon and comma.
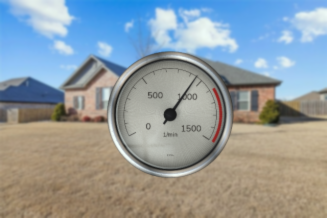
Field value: {"value": 950, "unit": "rpm"}
